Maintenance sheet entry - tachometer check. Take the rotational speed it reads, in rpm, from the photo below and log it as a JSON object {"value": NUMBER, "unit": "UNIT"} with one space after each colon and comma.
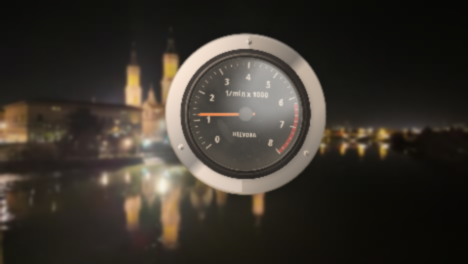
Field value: {"value": 1200, "unit": "rpm"}
